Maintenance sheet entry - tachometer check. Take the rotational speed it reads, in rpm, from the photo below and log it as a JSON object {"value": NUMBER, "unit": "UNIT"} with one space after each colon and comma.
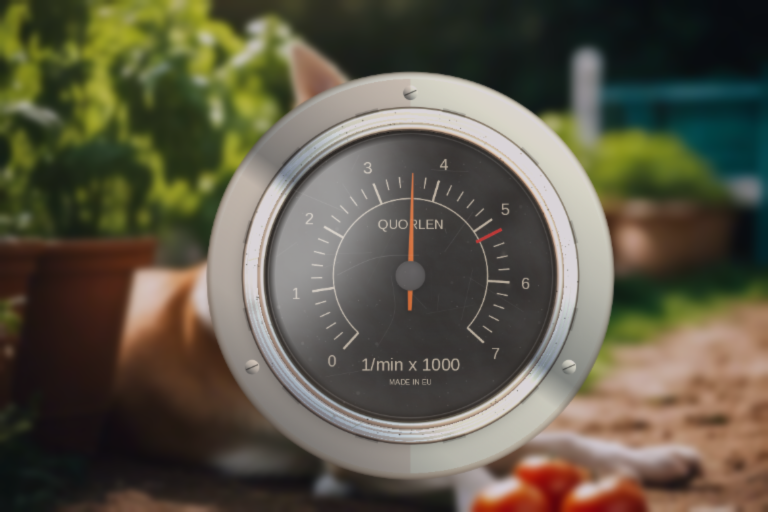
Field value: {"value": 3600, "unit": "rpm"}
